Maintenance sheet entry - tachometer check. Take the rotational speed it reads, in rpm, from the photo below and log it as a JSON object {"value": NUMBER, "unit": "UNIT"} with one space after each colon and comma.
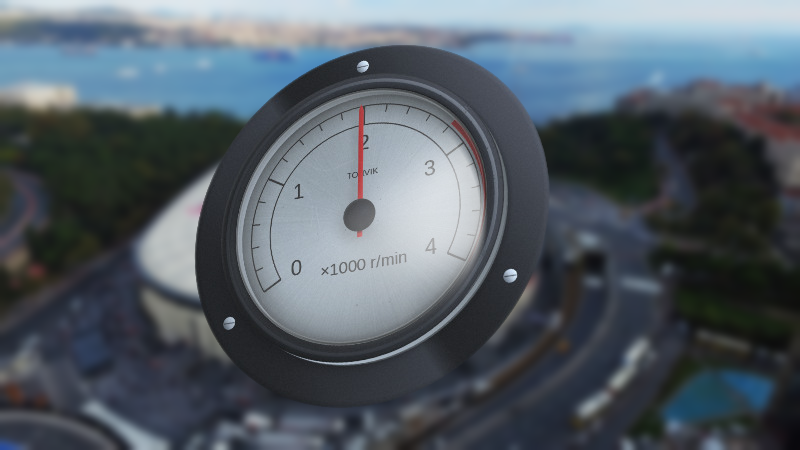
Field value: {"value": 2000, "unit": "rpm"}
